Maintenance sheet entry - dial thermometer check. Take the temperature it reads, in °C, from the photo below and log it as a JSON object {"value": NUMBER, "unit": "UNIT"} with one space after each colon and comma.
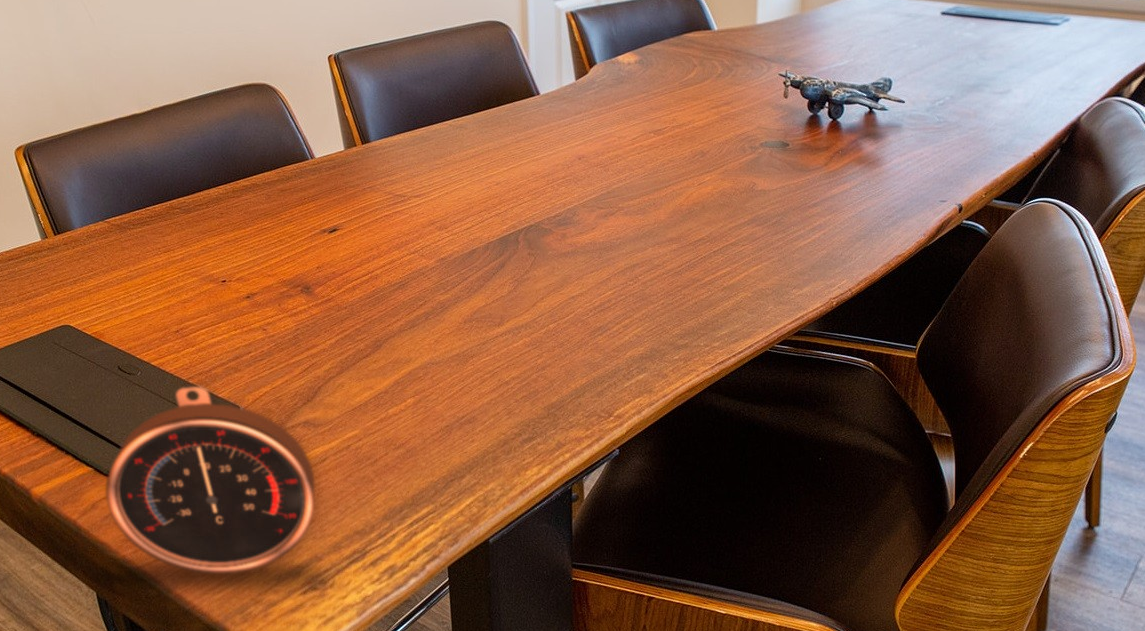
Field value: {"value": 10, "unit": "°C"}
